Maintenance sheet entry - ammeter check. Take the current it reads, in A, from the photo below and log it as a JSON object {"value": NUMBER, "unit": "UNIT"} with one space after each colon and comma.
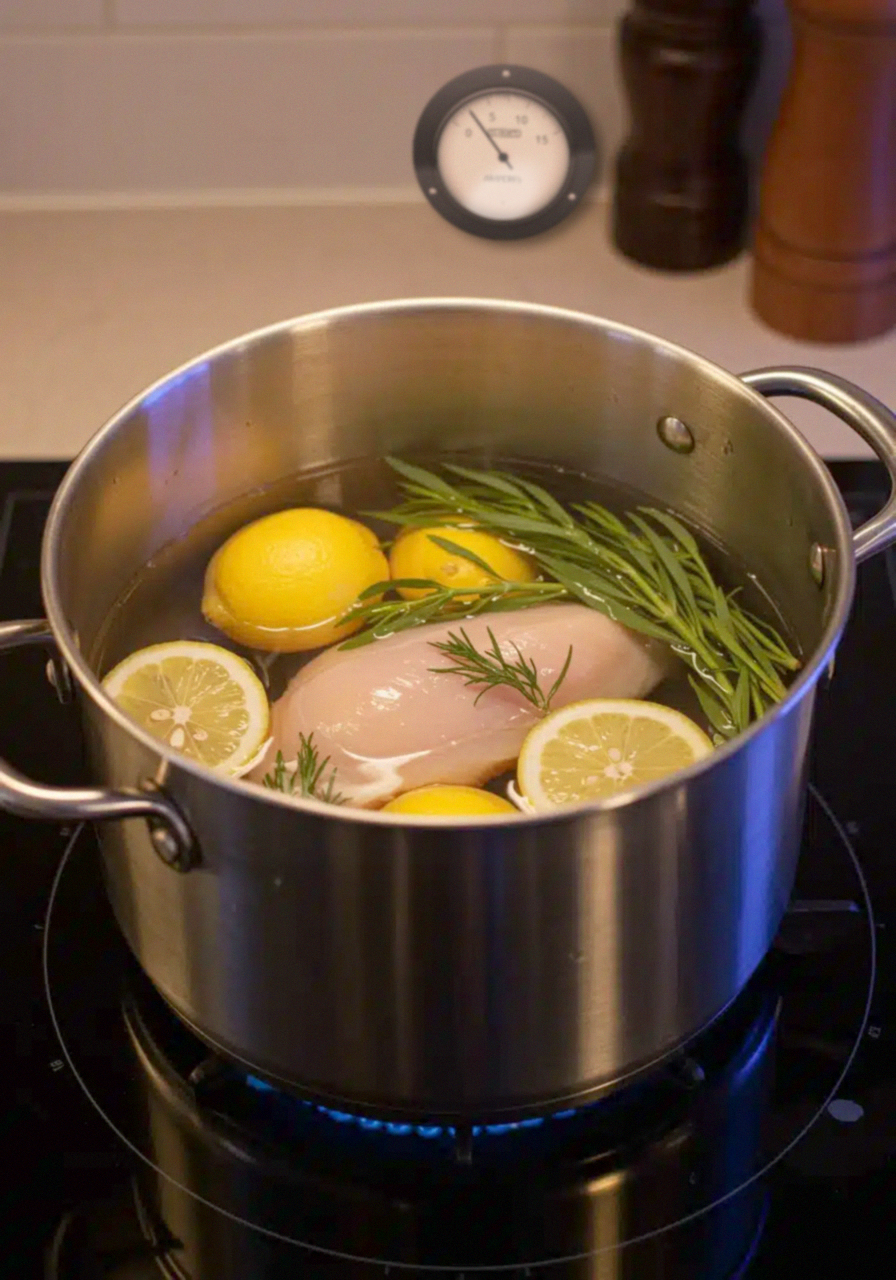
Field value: {"value": 2.5, "unit": "A"}
